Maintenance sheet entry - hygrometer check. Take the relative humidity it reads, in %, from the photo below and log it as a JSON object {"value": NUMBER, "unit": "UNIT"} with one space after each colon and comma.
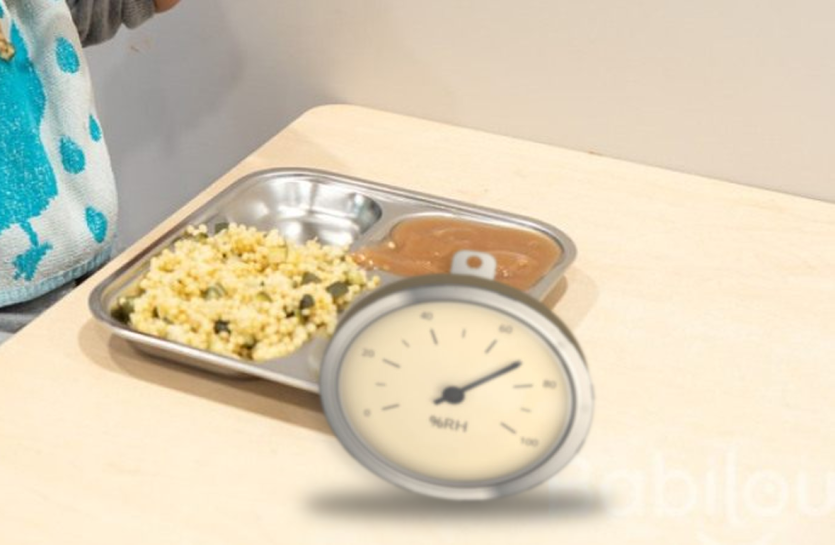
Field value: {"value": 70, "unit": "%"}
